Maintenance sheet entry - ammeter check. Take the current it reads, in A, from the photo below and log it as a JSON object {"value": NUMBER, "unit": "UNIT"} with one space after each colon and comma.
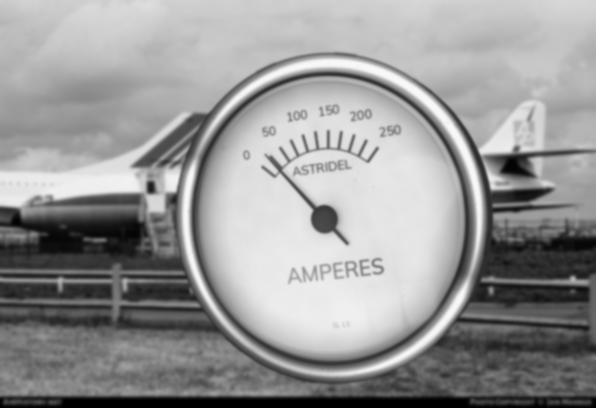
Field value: {"value": 25, "unit": "A"}
